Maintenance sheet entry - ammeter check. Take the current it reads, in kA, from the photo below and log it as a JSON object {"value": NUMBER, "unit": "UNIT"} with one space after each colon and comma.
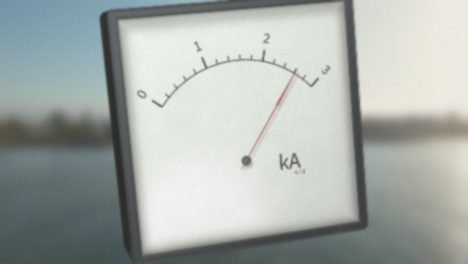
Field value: {"value": 2.6, "unit": "kA"}
